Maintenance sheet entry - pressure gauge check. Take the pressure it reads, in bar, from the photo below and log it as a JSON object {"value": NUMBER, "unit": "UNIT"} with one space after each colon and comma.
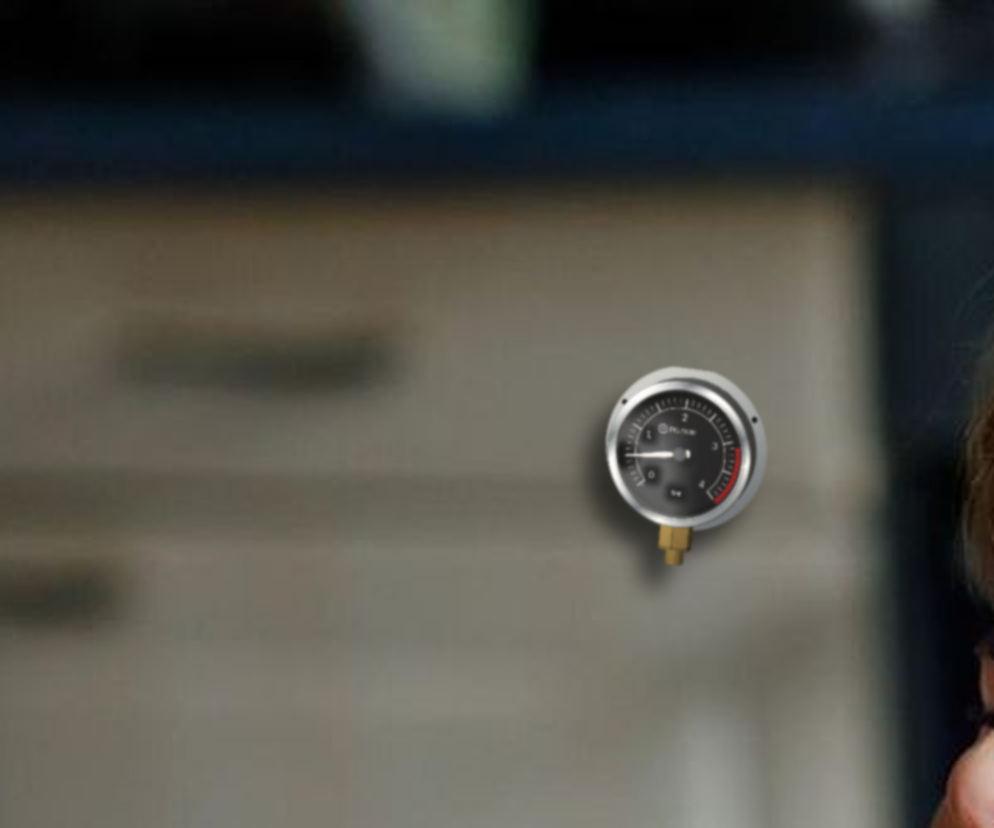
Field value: {"value": 0.5, "unit": "bar"}
